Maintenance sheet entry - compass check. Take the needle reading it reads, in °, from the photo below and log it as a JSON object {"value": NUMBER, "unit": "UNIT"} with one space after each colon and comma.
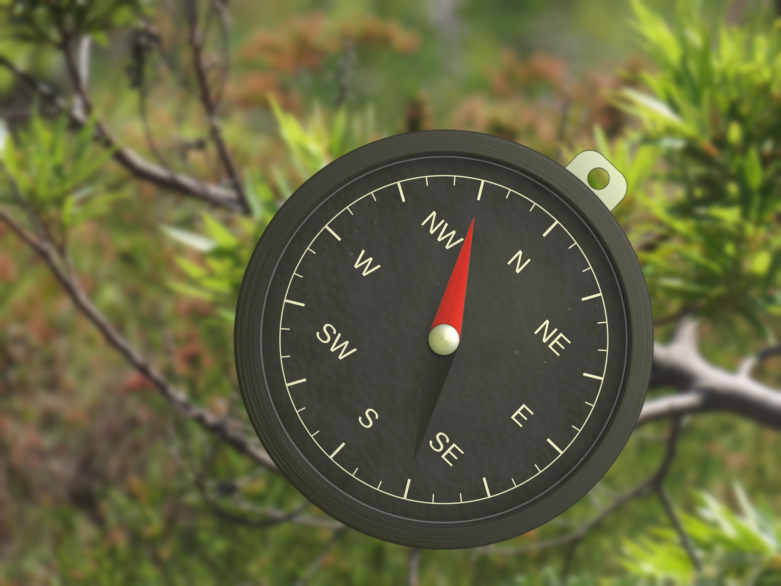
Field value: {"value": 330, "unit": "°"}
